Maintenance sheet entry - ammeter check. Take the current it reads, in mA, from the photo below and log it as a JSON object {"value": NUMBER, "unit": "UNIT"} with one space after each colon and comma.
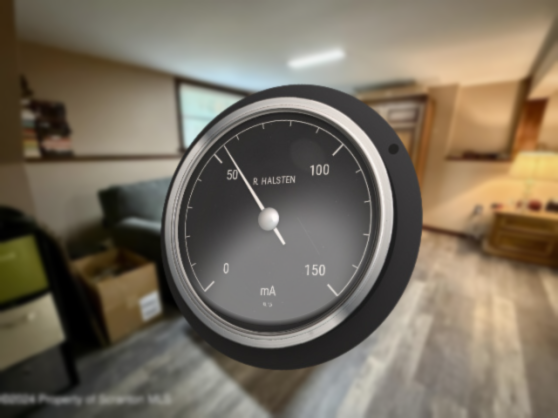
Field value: {"value": 55, "unit": "mA"}
